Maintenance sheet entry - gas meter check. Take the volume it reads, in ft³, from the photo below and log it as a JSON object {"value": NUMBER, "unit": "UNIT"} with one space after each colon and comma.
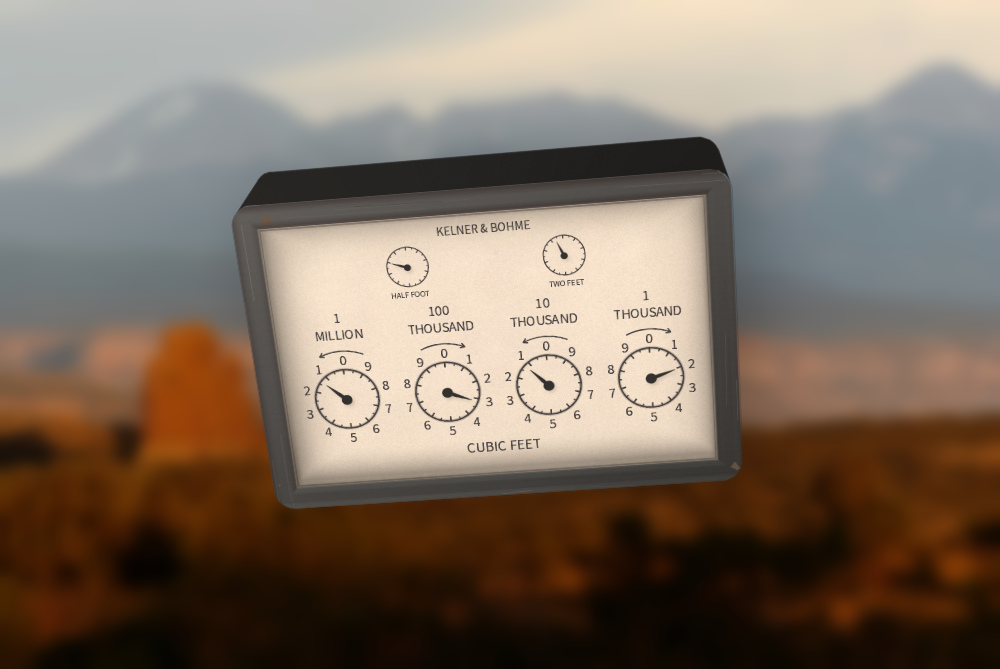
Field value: {"value": 131200, "unit": "ft³"}
